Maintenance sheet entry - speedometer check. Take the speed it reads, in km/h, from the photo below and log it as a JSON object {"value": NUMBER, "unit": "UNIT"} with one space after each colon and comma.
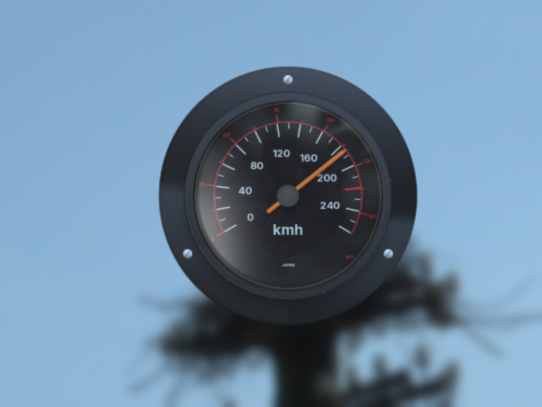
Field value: {"value": 185, "unit": "km/h"}
